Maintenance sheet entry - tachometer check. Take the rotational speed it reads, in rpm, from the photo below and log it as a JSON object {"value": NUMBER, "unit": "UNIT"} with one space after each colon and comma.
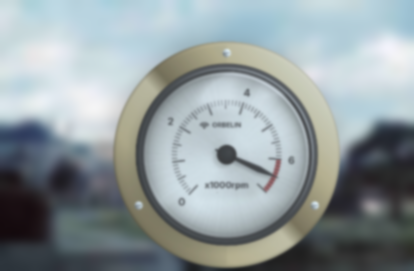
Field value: {"value": 6500, "unit": "rpm"}
